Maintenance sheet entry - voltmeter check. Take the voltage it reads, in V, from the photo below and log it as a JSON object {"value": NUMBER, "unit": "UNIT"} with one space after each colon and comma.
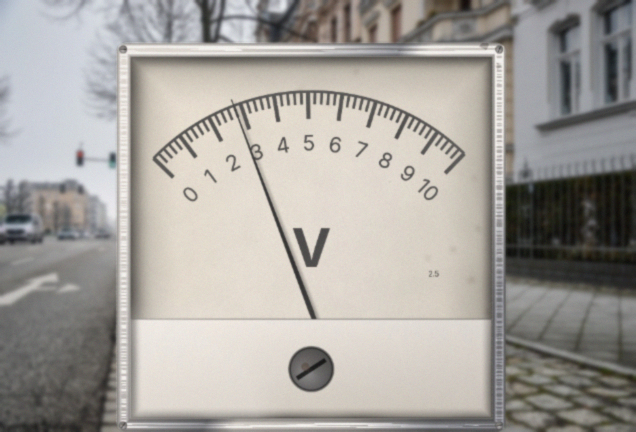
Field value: {"value": 2.8, "unit": "V"}
